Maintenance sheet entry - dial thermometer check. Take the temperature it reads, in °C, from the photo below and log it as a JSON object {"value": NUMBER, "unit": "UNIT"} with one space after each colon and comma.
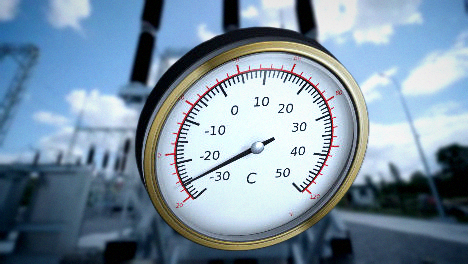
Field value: {"value": -25, "unit": "°C"}
